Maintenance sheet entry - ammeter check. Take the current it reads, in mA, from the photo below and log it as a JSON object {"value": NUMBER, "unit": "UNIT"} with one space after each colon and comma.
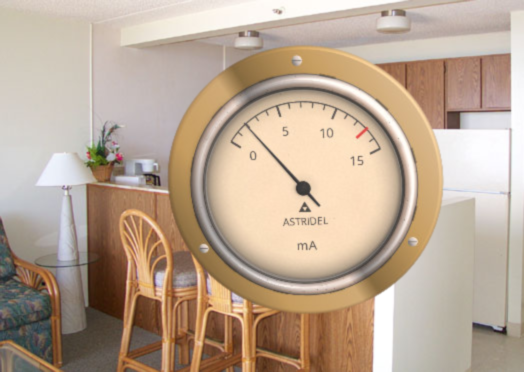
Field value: {"value": 2, "unit": "mA"}
